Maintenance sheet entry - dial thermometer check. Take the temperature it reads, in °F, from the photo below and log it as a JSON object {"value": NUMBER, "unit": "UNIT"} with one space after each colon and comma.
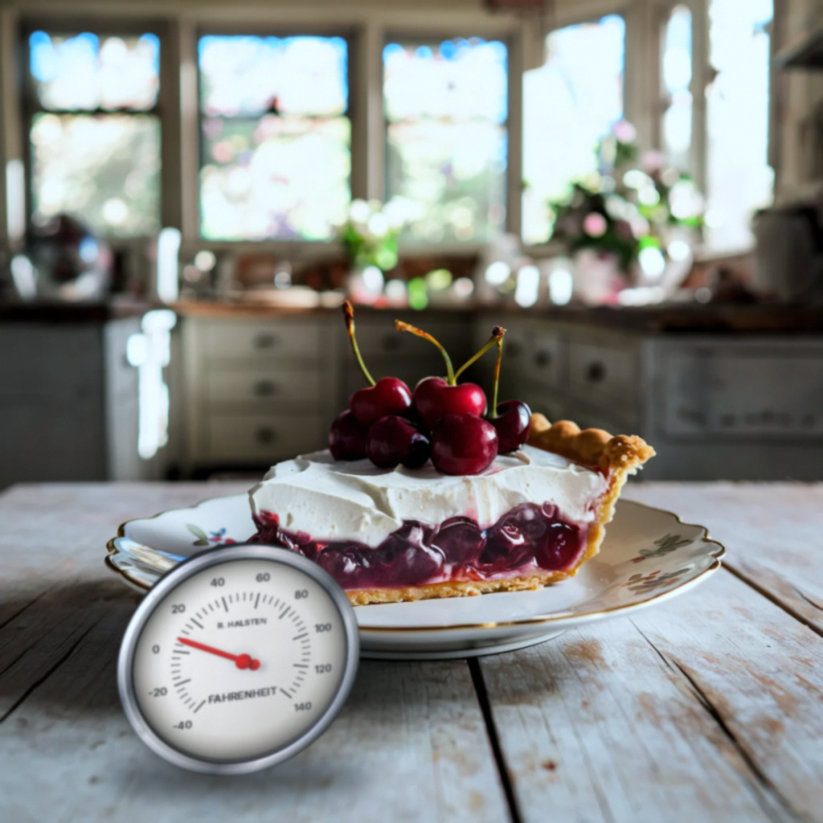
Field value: {"value": 8, "unit": "°F"}
